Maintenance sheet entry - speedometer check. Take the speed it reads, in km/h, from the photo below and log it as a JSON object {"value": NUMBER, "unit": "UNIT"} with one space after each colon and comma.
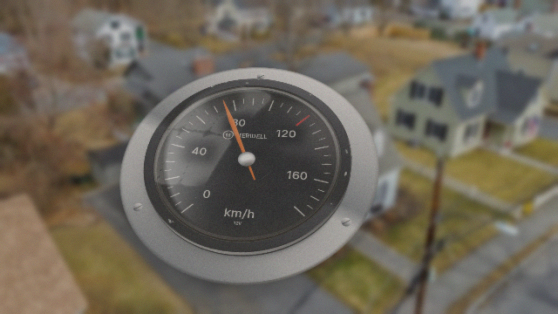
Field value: {"value": 75, "unit": "km/h"}
